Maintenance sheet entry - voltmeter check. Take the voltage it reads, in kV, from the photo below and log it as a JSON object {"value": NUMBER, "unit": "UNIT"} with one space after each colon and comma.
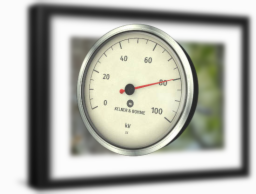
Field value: {"value": 80, "unit": "kV"}
